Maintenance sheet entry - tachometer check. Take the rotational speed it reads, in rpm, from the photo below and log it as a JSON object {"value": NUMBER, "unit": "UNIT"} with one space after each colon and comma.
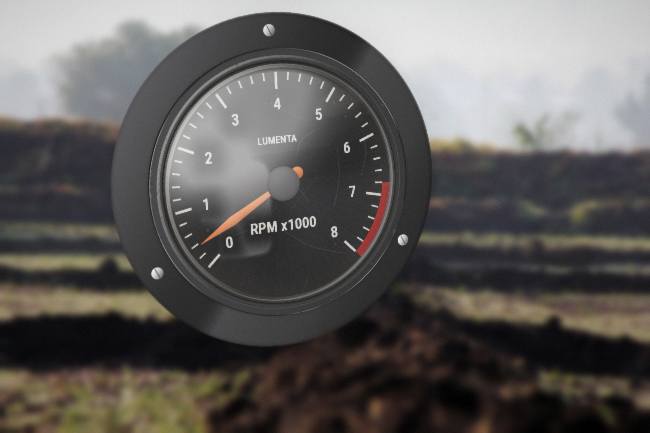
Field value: {"value": 400, "unit": "rpm"}
